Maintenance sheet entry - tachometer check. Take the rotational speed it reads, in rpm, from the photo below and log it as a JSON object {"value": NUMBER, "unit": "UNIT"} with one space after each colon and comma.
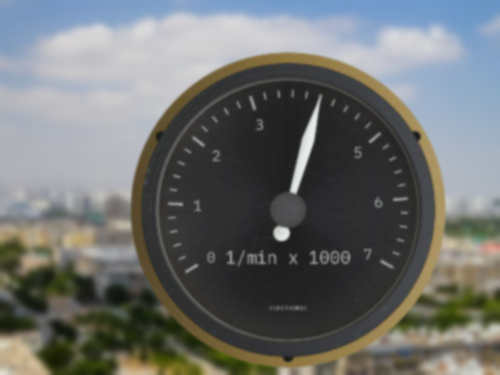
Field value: {"value": 4000, "unit": "rpm"}
